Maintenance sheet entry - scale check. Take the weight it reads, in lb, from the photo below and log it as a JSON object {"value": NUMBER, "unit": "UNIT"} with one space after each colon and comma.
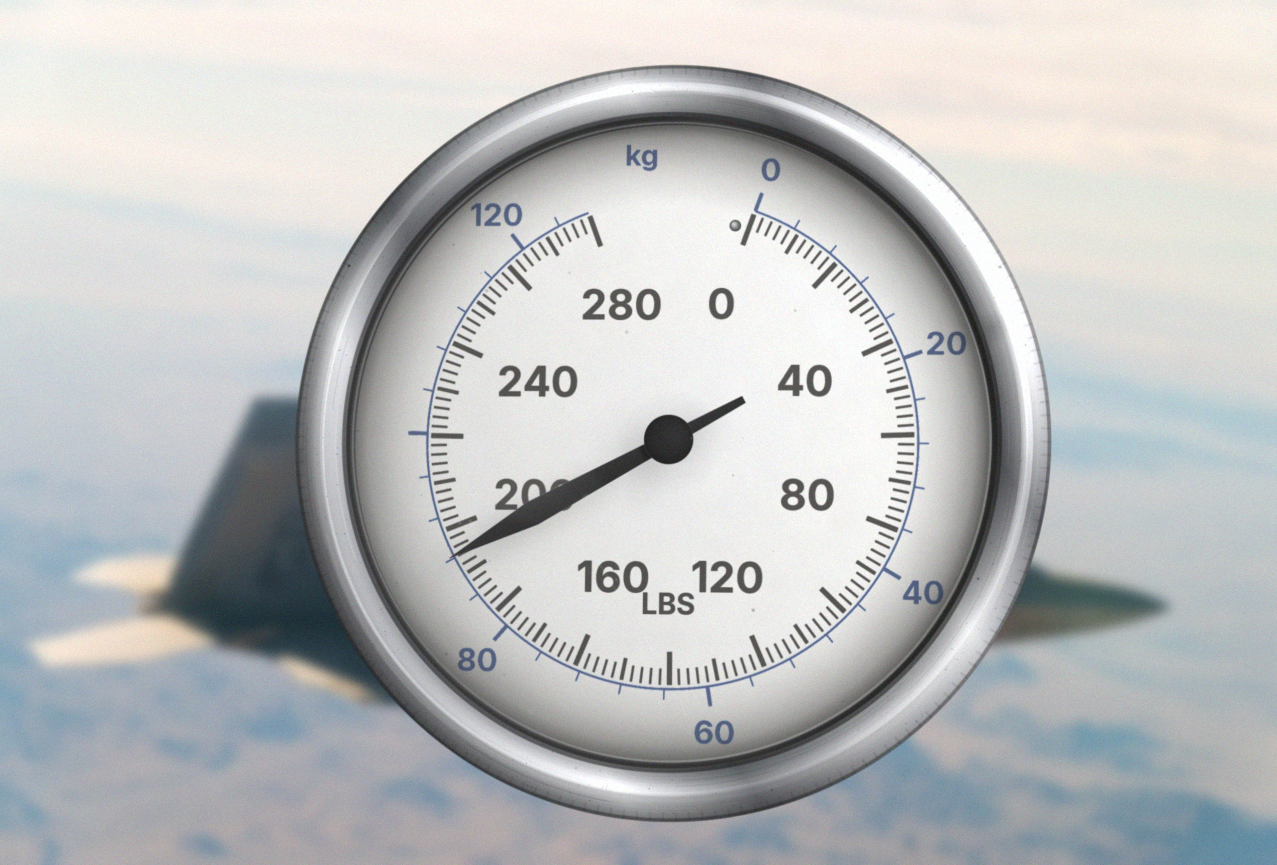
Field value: {"value": 194, "unit": "lb"}
